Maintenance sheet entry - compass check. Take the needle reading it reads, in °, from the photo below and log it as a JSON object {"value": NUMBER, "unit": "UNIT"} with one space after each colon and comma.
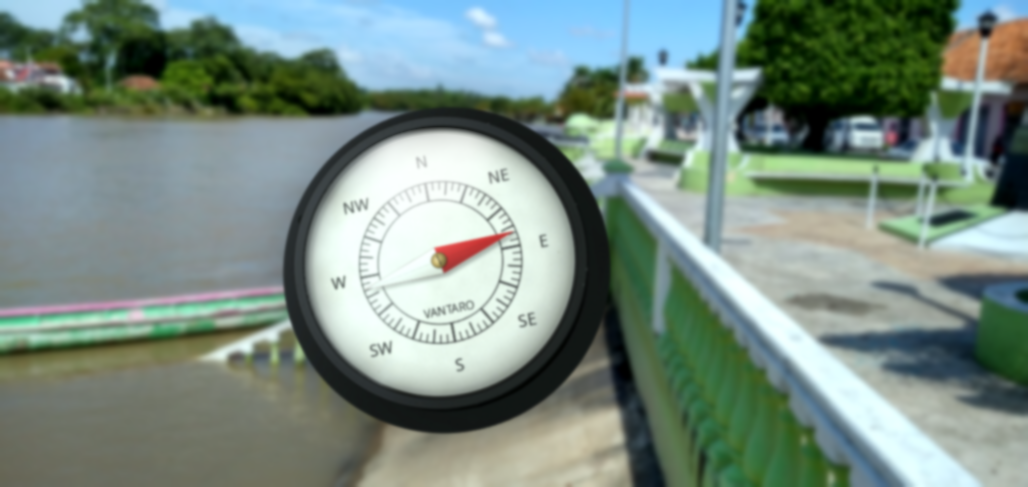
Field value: {"value": 80, "unit": "°"}
